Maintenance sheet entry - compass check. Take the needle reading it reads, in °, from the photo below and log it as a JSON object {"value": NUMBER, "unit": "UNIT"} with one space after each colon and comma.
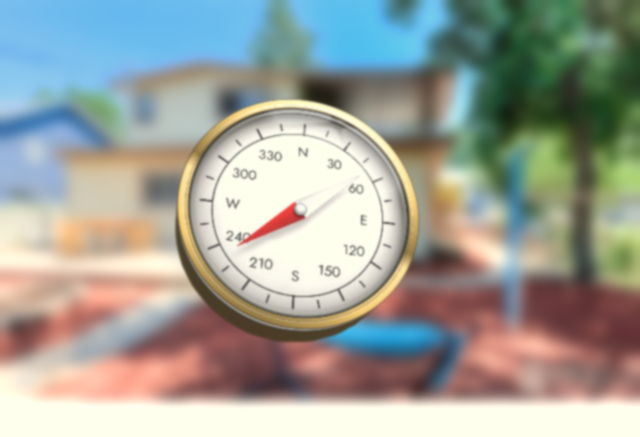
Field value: {"value": 232.5, "unit": "°"}
